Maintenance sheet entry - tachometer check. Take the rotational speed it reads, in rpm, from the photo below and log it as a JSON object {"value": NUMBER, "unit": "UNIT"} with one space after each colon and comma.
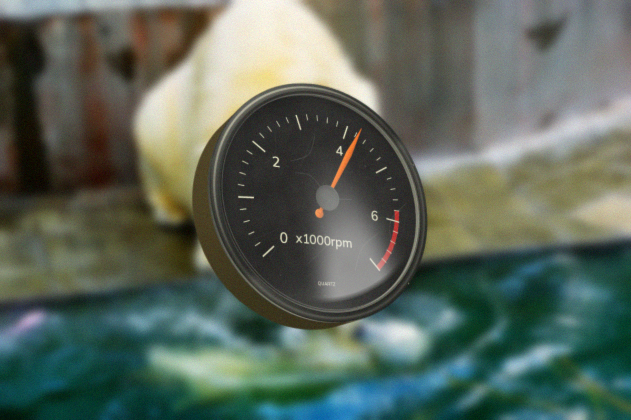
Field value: {"value": 4200, "unit": "rpm"}
